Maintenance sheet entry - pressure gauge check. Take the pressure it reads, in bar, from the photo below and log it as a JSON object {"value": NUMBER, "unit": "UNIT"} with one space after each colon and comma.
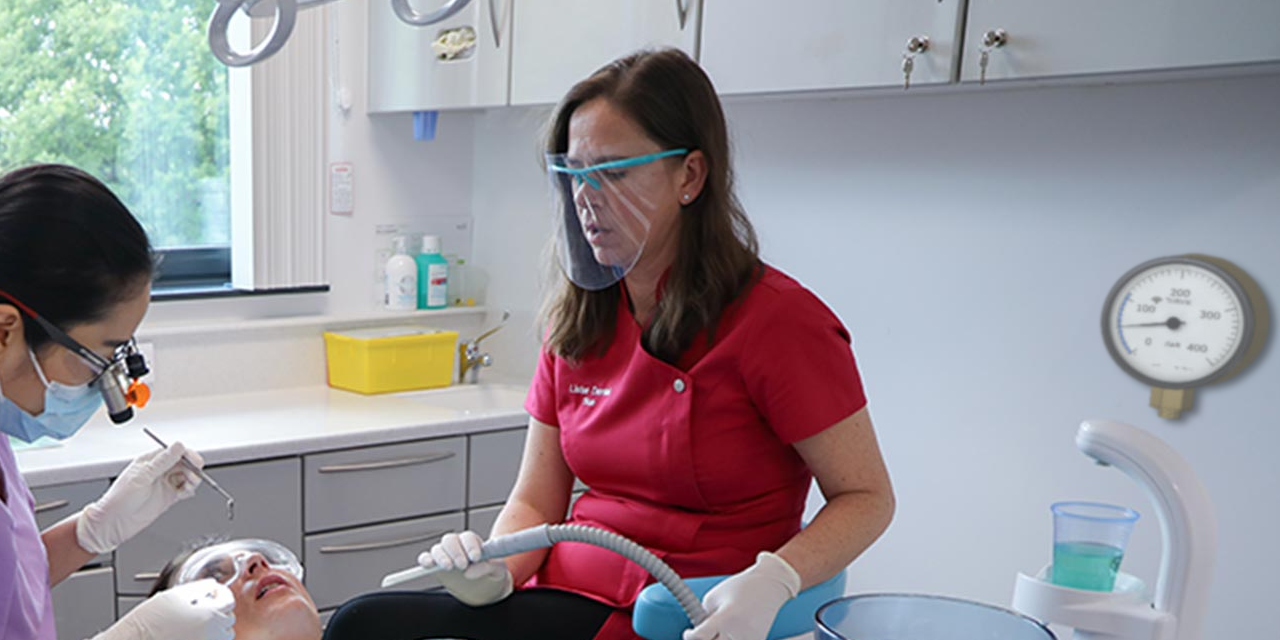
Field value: {"value": 50, "unit": "bar"}
